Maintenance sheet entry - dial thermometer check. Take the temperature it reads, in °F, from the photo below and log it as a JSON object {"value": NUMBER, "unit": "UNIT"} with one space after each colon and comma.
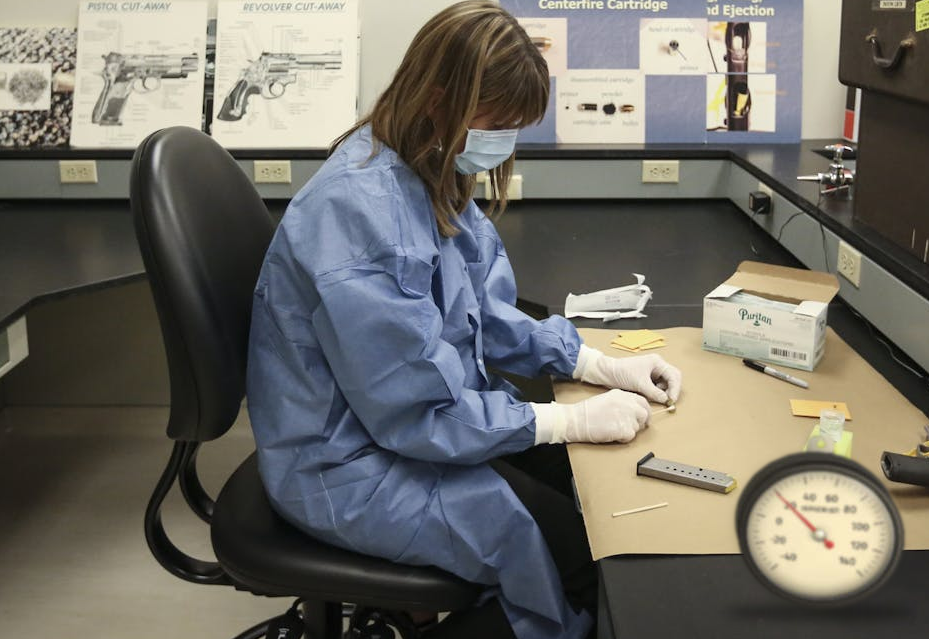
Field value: {"value": 20, "unit": "°F"}
